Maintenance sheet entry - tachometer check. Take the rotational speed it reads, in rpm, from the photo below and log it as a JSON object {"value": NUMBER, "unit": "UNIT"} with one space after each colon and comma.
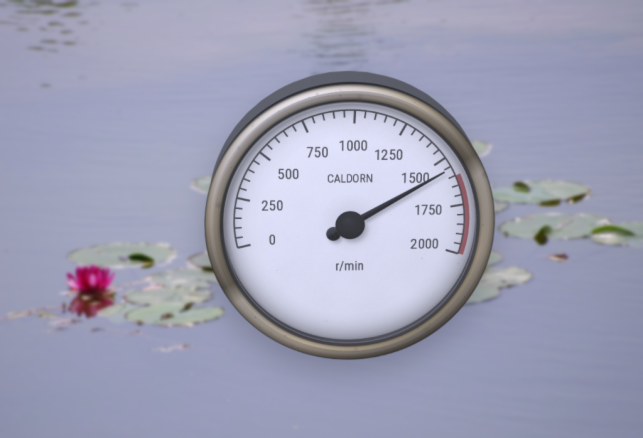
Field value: {"value": 1550, "unit": "rpm"}
